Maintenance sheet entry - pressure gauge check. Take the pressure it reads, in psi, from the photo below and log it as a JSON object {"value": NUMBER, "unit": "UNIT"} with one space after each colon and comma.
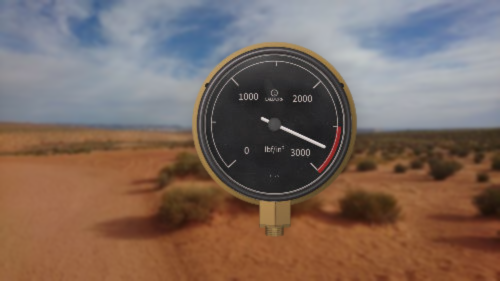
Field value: {"value": 2750, "unit": "psi"}
